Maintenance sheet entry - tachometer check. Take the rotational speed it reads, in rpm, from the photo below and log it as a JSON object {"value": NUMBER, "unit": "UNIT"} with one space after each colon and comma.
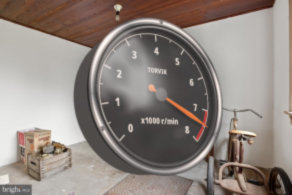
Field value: {"value": 7500, "unit": "rpm"}
